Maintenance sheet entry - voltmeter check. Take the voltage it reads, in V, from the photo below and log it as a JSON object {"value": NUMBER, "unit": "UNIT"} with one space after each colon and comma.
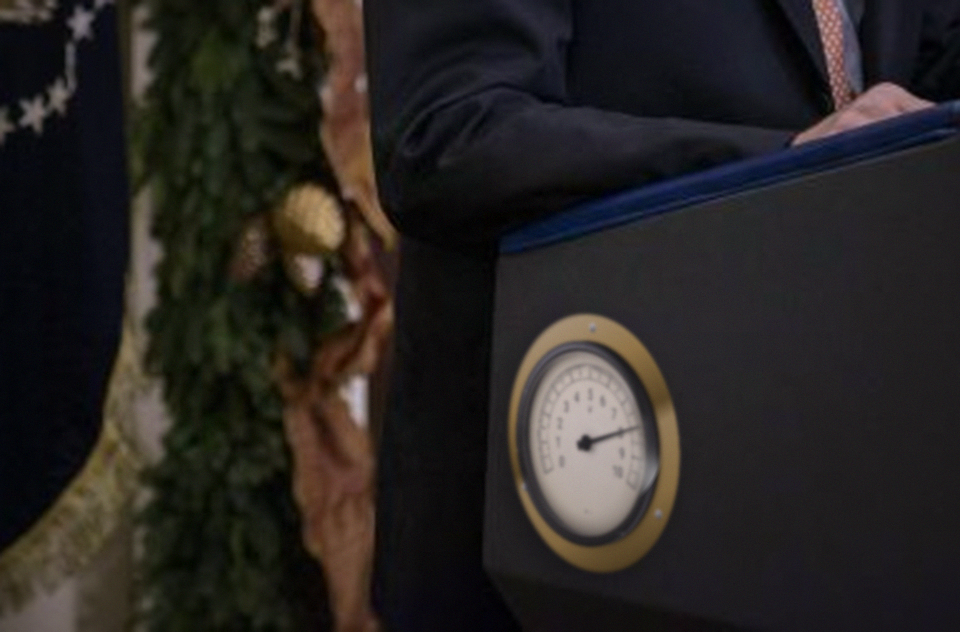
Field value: {"value": 8, "unit": "V"}
